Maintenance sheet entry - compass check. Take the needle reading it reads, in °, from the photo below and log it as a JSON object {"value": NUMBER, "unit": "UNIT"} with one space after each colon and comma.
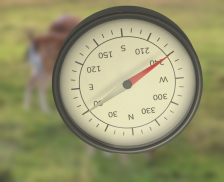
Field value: {"value": 240, "unit": "°"}
